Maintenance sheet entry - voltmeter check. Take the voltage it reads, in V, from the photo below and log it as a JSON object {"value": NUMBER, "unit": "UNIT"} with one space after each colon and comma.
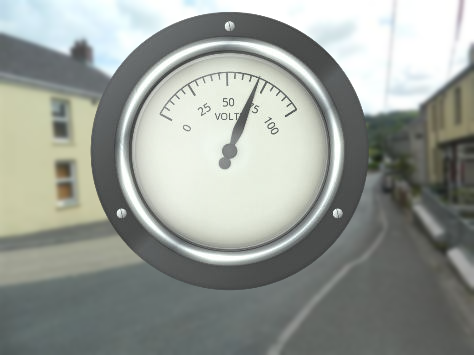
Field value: {"value": 70, "unit": "V"}
